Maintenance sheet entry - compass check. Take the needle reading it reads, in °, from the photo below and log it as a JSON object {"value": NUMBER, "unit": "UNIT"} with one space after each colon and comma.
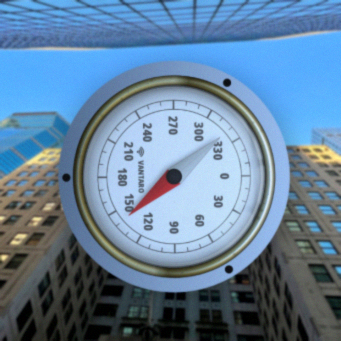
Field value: {"value": 140, "unit": "°"}
